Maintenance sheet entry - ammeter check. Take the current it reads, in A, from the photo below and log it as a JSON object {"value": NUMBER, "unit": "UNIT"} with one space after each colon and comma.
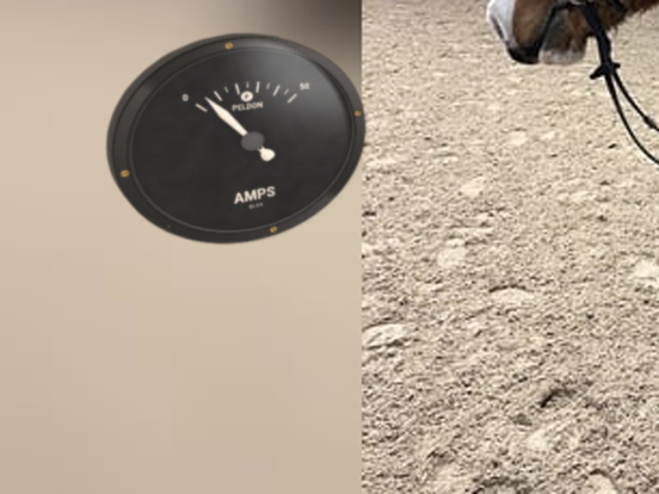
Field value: {"value": 5, "unit": "A"}
